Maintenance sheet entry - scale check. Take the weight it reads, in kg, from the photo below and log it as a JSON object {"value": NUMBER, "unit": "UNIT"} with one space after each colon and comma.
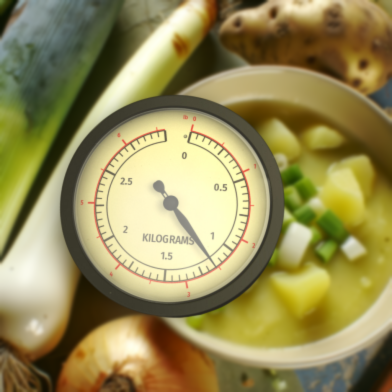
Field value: {"value": 1.15, "unit": "kg"}
